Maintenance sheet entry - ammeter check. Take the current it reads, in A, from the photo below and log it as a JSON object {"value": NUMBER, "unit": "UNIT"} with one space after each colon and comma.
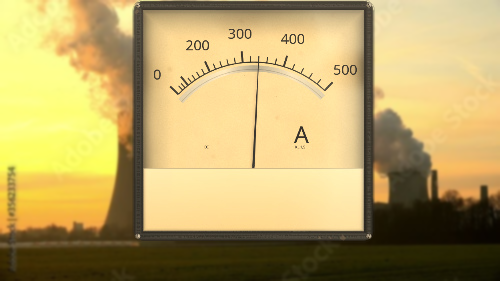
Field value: {"value": 340, "unit": "A"}
